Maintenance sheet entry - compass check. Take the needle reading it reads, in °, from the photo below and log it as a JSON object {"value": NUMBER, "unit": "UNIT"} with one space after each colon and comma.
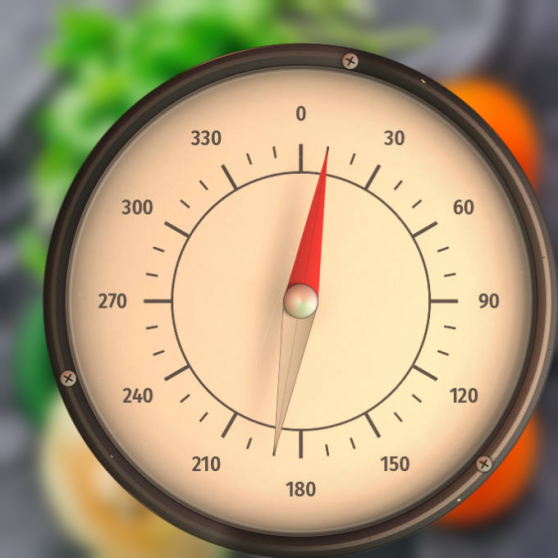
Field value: {"value": 10, "unit": "°"}
